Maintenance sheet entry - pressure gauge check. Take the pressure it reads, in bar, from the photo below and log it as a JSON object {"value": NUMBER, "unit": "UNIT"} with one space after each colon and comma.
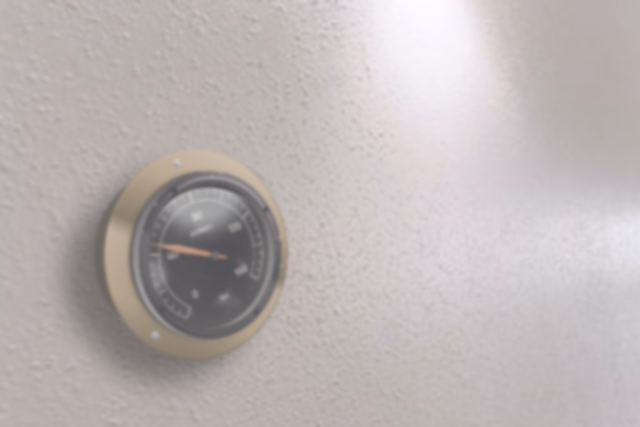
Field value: {"value": 45, "unit": "bar"}
